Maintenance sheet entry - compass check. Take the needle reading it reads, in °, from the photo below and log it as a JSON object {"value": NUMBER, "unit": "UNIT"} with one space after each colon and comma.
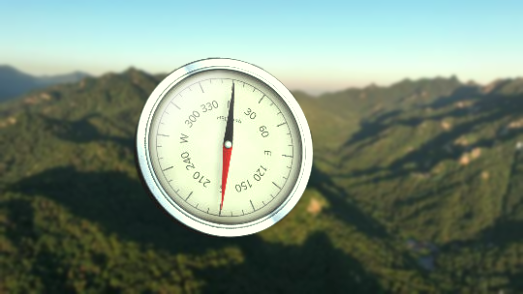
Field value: {"value": 180, "unit": "°"}
